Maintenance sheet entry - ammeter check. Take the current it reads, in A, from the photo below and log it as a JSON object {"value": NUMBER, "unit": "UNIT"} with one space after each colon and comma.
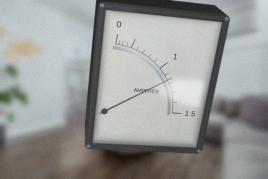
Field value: {"value": 1.15, "unit": "A"}
